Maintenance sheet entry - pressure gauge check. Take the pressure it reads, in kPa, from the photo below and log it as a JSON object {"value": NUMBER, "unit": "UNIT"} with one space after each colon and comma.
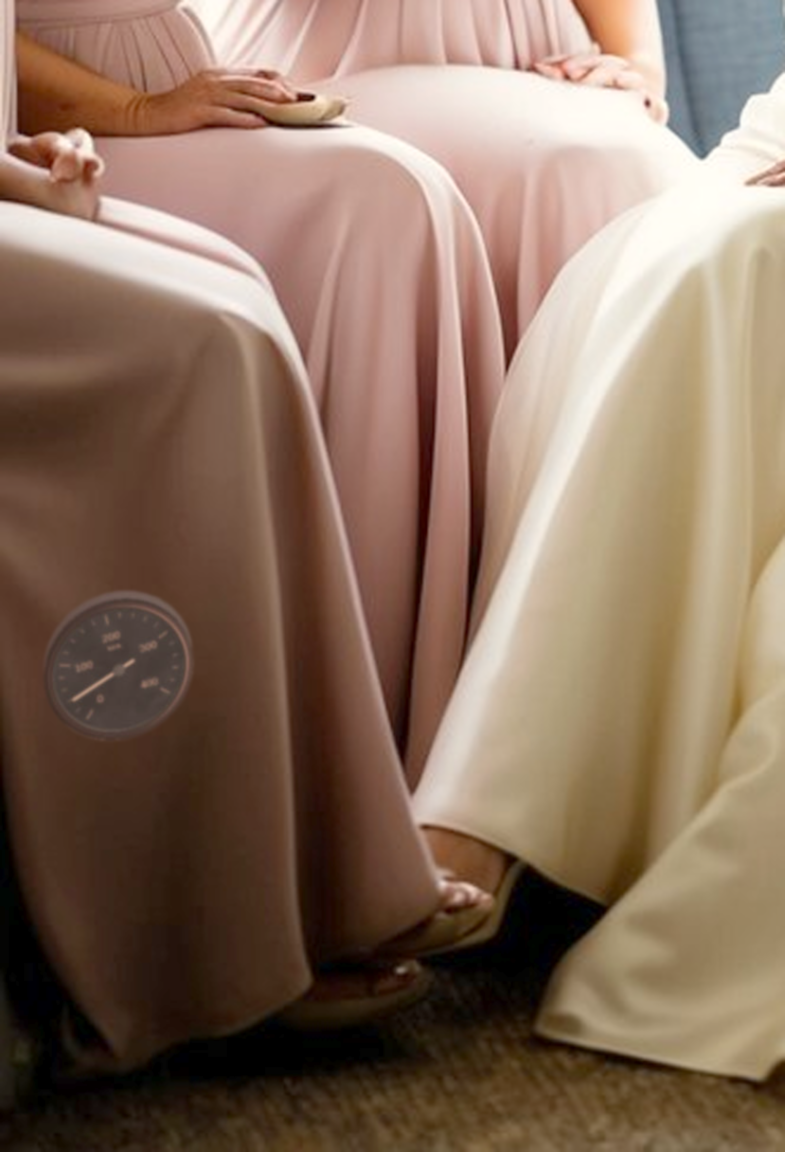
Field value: {"value": 40, "unit": "kPa"}
